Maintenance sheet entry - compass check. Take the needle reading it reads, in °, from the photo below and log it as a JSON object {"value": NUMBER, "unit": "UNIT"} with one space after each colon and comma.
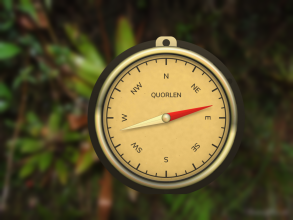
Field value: {"value": 75, "unit": "°"}
